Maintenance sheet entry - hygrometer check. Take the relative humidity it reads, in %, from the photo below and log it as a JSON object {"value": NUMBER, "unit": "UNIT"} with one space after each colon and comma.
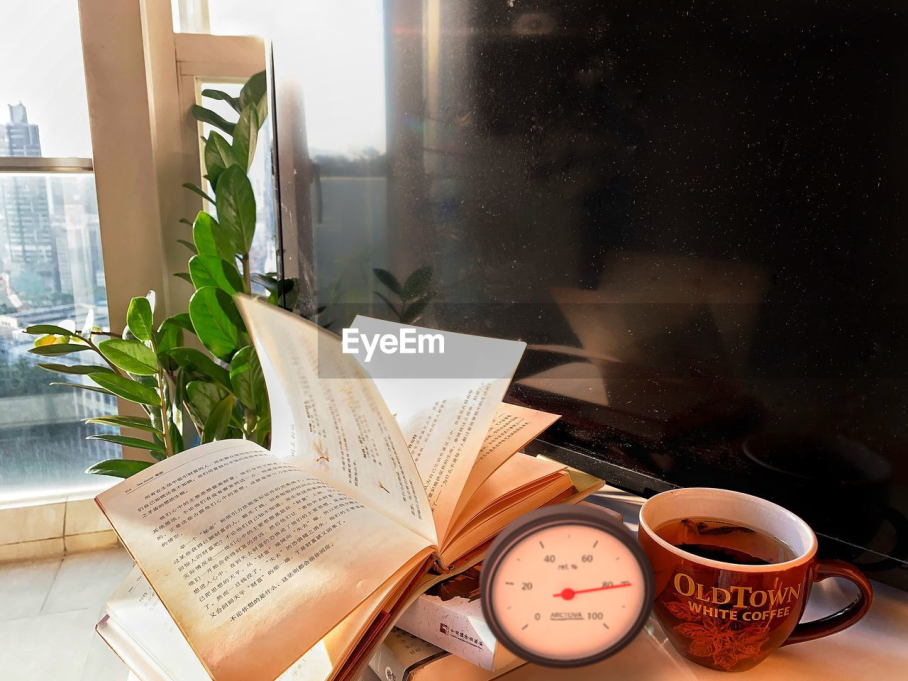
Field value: {"value": 80, "unit": "%"}
